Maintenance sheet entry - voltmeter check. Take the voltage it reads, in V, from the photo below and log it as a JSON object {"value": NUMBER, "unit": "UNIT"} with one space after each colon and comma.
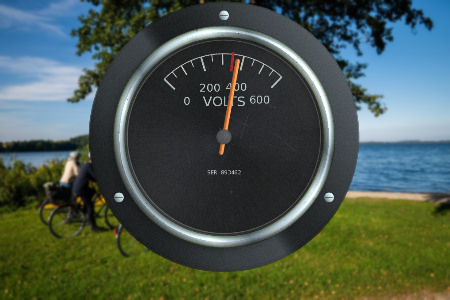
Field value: {"value": 375, "unit": "V"}
